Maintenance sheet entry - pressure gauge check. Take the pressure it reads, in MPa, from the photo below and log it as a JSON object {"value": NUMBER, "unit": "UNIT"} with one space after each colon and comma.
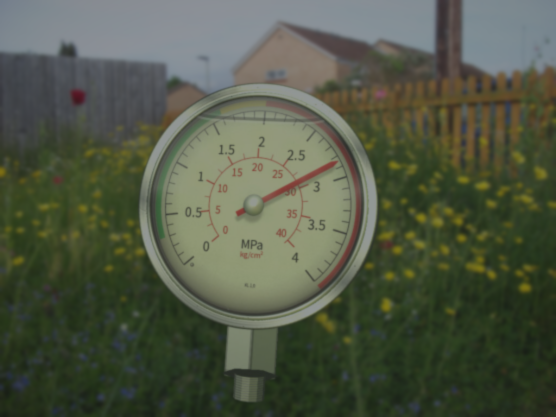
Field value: {"value": 2.85, "unit": "MPa"}
